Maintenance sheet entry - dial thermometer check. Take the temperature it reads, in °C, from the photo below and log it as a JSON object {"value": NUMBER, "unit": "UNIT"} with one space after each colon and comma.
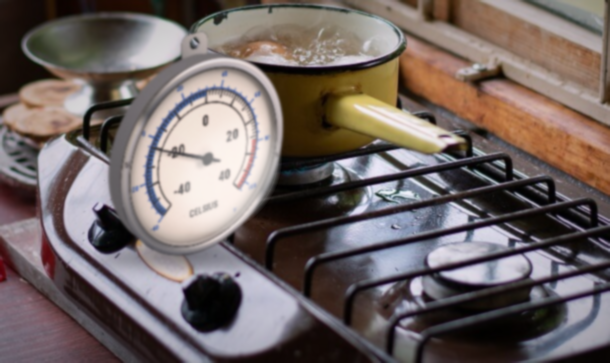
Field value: {"value": -20, "unit": "°C"}
